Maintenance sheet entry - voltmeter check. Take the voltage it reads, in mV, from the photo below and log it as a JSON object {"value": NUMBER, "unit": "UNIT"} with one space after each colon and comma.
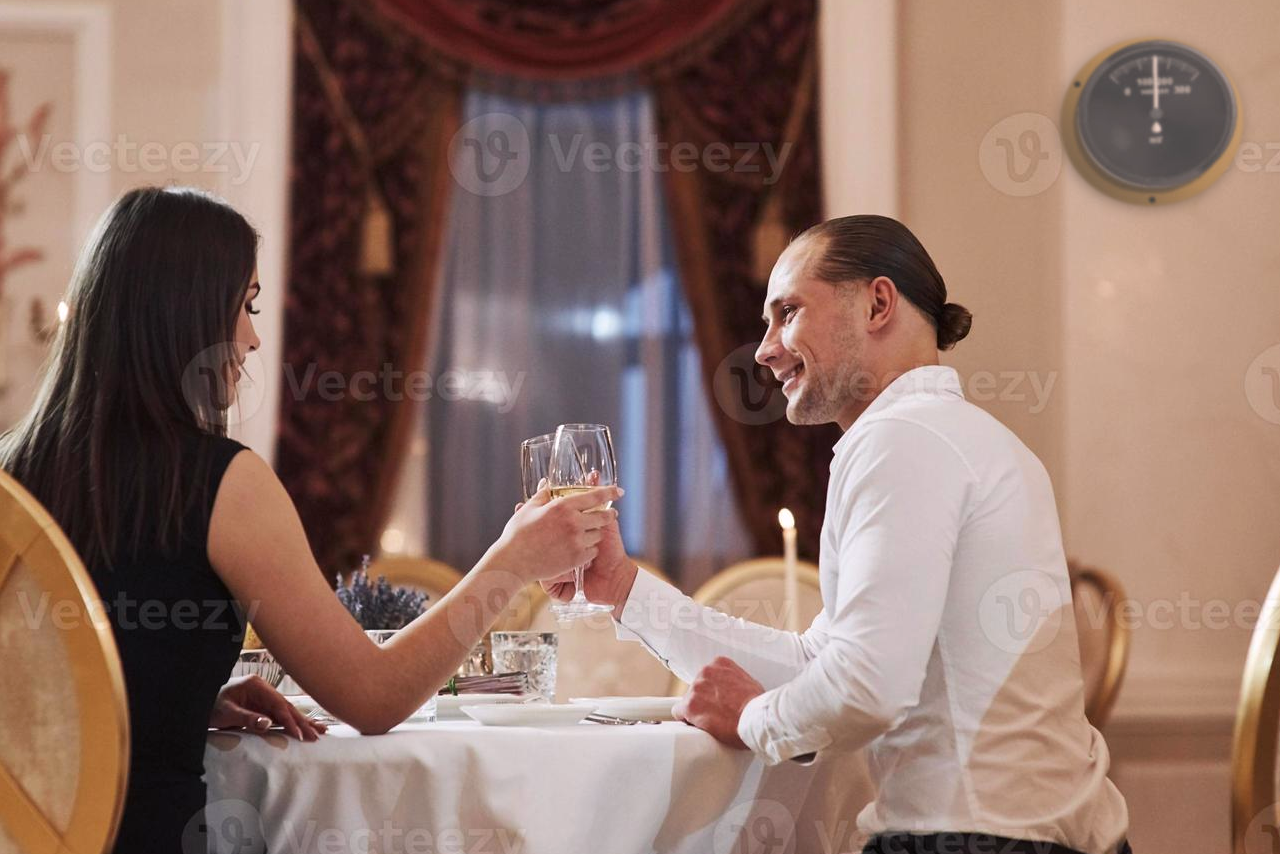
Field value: {"value": 150, "unit": "mV"}
